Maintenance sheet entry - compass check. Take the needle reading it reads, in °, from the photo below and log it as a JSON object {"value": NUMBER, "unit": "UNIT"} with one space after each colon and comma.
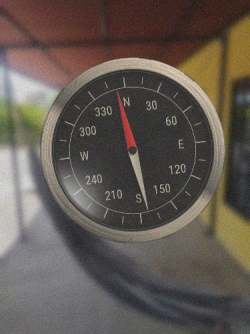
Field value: {"value": 352.5, "unit": "°"}
